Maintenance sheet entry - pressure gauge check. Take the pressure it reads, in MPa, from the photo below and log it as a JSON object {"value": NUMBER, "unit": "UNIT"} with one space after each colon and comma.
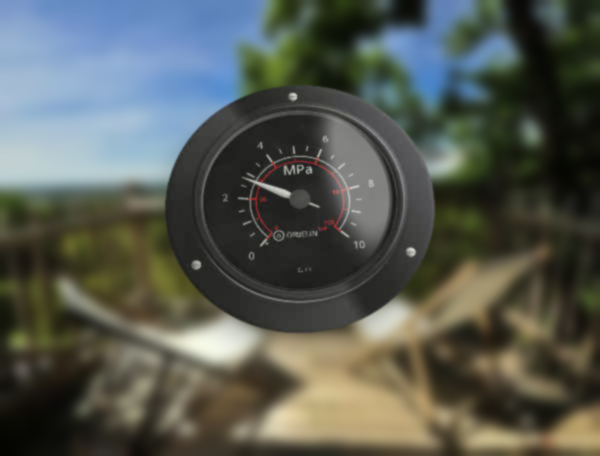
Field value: {"value": 2.75, "unit": "MPa"}
